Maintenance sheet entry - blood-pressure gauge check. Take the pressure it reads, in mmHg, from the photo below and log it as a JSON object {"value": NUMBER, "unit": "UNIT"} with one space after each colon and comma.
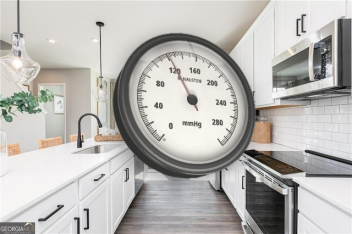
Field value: {"value": 120, "unit": "mmHg"}
